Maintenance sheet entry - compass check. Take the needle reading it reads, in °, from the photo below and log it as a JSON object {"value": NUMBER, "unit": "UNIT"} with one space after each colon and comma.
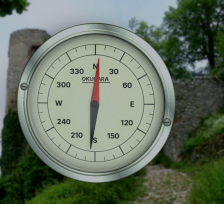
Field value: {"value": 5, "unit": "°"}
